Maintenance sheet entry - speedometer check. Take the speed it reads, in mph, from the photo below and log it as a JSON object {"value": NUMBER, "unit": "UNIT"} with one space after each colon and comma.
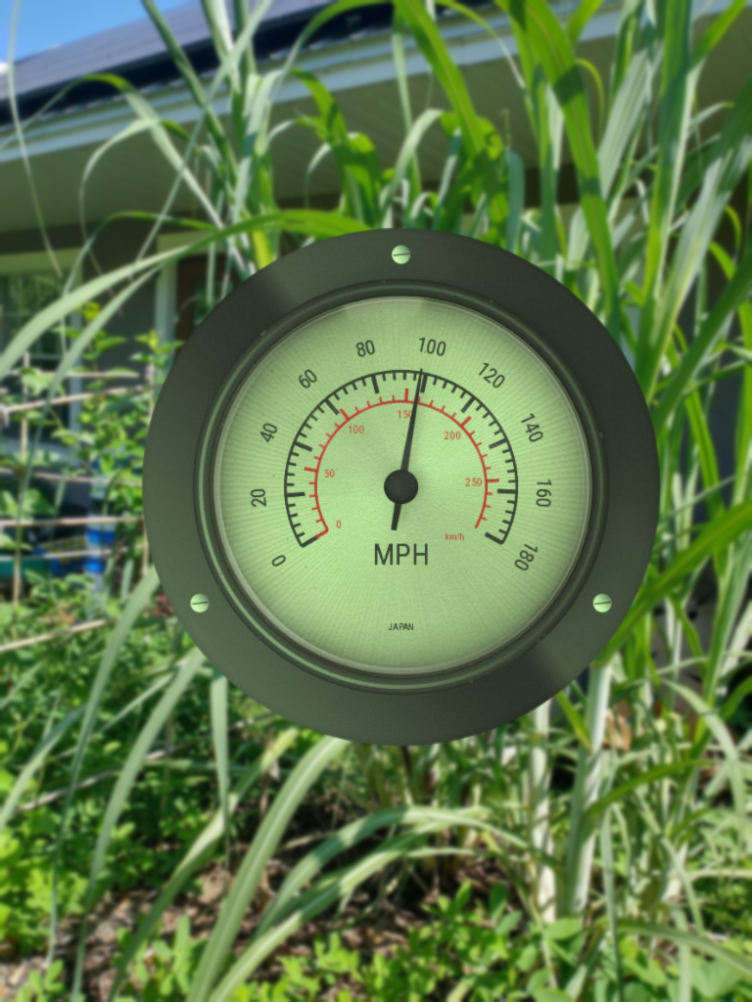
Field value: {"value": 98, "unit": "mph"}
